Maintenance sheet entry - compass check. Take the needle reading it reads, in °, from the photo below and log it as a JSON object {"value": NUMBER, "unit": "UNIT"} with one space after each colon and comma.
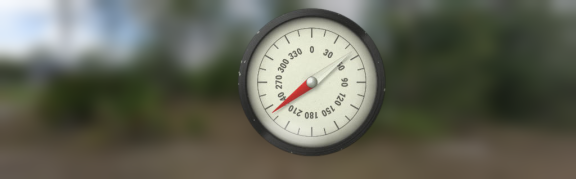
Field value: {"value": 232.5, "unit": "°"}
